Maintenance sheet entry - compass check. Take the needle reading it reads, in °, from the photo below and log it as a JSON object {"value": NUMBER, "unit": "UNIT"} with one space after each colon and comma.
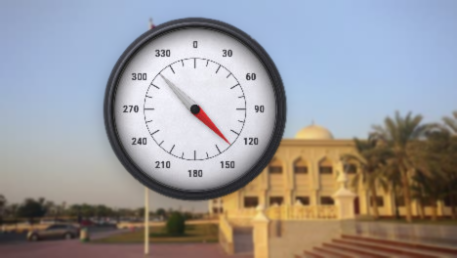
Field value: {"value": 135, "unit": "°"}
